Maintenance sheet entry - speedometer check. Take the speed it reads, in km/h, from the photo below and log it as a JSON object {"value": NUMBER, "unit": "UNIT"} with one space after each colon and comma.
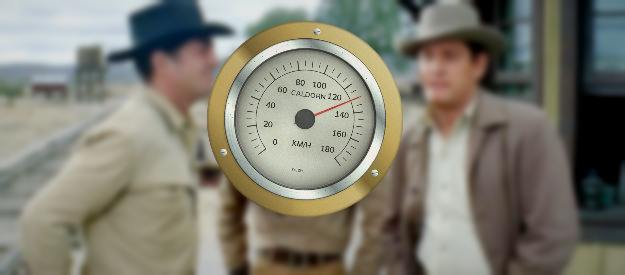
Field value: {"value": 130, "unit": "km/h"}
